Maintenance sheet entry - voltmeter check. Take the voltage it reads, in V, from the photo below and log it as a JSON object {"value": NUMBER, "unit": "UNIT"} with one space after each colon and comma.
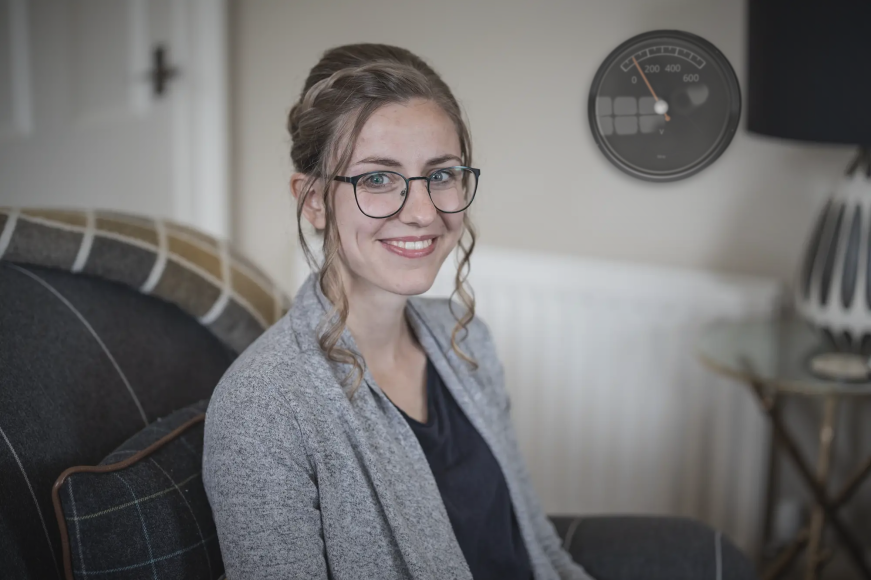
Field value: {"value": 100, "unit": "V"}
